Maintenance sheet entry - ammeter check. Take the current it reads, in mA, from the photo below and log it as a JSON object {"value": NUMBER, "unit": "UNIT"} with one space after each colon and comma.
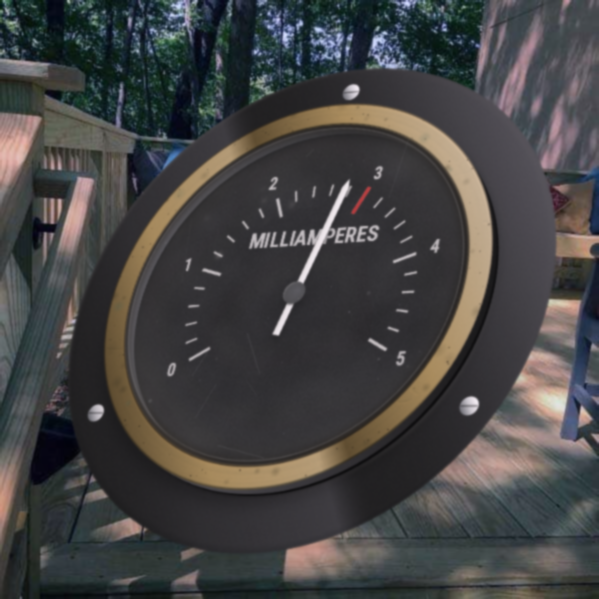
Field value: {"value": 2.8, "unit": "mA"}
